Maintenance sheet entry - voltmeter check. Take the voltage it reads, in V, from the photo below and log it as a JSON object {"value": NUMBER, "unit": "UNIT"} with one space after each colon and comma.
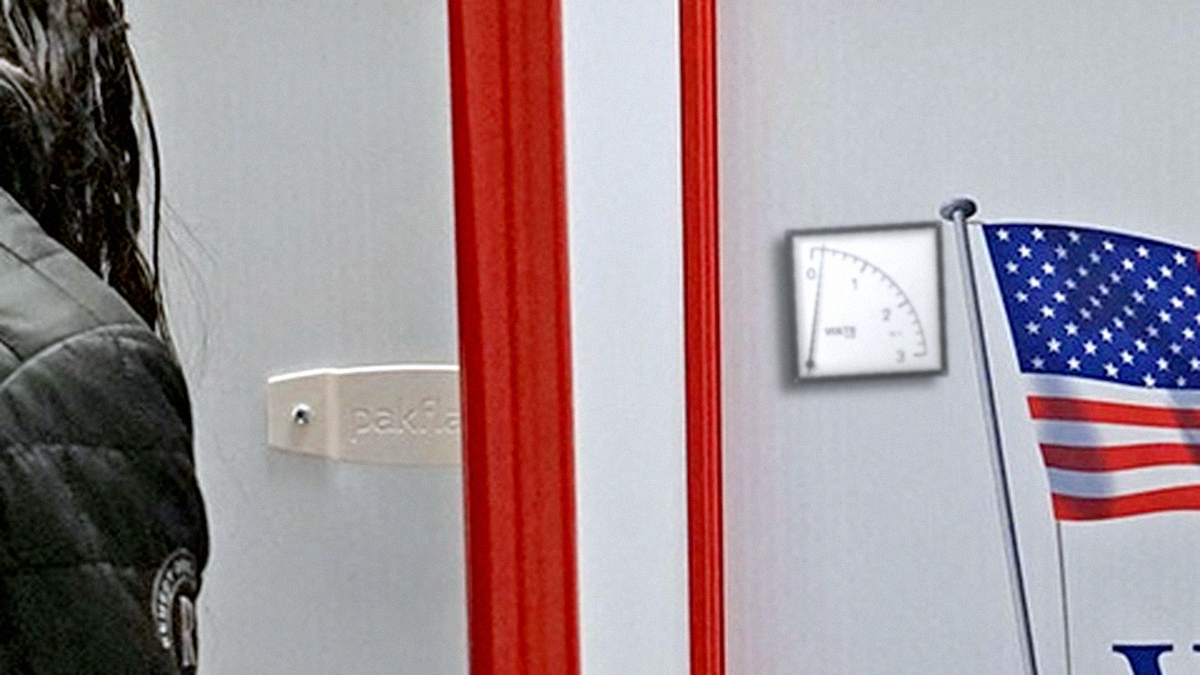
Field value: {"value": 0.2, "unit": "V"}
